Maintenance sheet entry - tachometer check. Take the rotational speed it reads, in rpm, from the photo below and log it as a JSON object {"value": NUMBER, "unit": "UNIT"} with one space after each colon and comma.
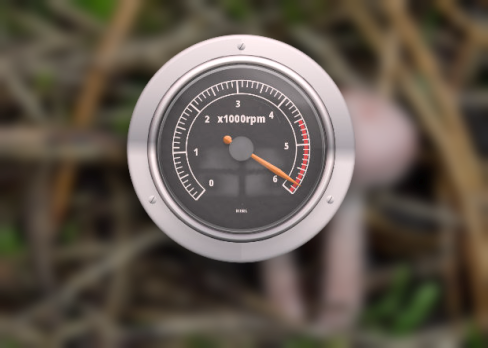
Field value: {"value": 5800, "unit": "rpm"}
